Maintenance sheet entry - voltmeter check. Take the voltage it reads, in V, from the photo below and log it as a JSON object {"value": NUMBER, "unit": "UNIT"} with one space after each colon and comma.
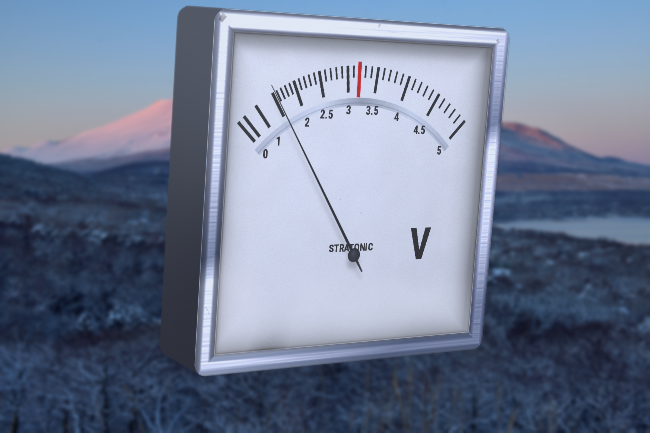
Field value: {"value": 1.5, "unit": "V"}
